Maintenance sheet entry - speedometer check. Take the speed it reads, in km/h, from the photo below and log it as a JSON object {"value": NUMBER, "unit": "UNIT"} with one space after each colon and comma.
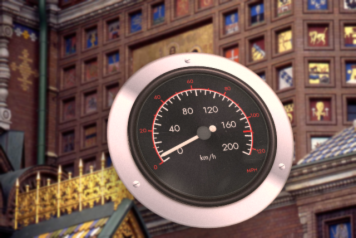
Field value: {"value": 5, "unit": "km/h"}
